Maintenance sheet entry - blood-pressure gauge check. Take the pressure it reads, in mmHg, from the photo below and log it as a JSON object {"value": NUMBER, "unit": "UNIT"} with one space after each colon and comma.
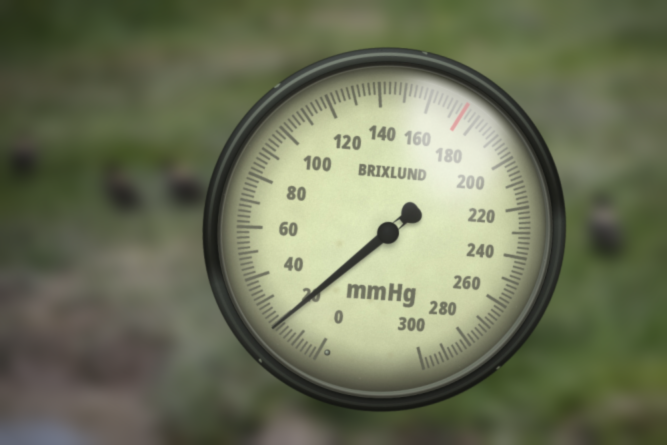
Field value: {"value": 20, "unit": "mmHg"}
